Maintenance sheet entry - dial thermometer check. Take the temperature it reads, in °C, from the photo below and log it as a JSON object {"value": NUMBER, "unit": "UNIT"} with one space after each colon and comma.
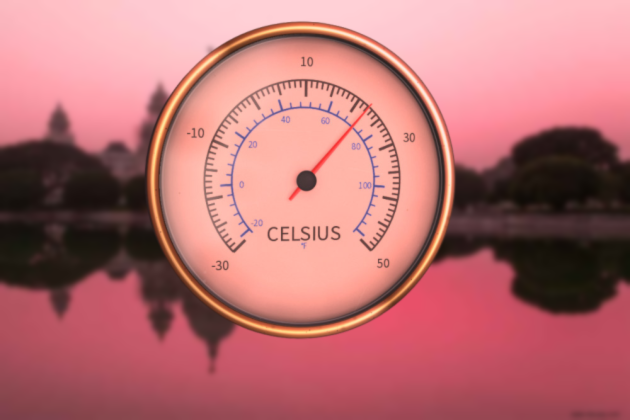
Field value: {"value": 22, "unit": "°C"}
